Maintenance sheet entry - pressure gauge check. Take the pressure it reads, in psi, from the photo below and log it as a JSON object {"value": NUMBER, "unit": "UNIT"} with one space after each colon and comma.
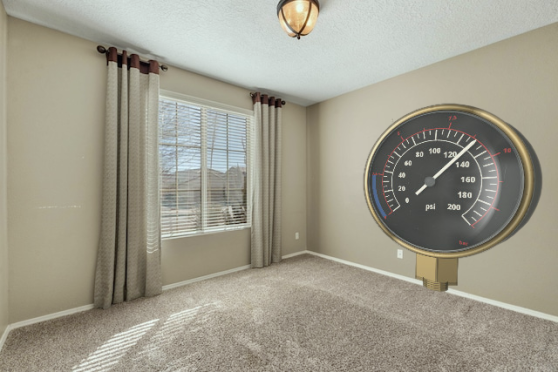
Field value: {"value": 130, "unit": "psi"}
